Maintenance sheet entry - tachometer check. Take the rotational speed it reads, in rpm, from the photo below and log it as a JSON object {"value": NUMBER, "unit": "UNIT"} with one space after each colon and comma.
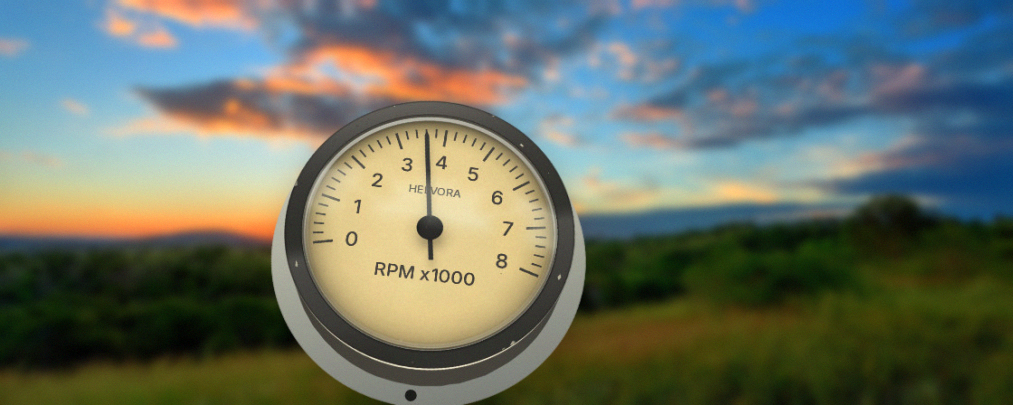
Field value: {"value": 3600, "unit": "rpm"}
